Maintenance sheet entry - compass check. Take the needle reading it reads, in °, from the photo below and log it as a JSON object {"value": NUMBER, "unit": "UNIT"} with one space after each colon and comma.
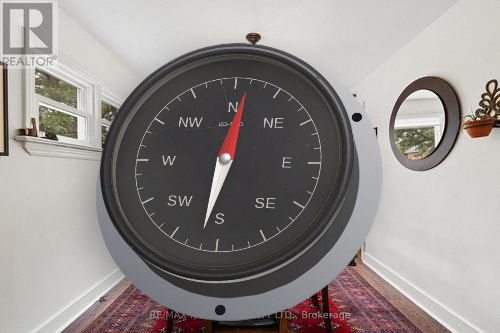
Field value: {"value": 10, "unit": "°"}
